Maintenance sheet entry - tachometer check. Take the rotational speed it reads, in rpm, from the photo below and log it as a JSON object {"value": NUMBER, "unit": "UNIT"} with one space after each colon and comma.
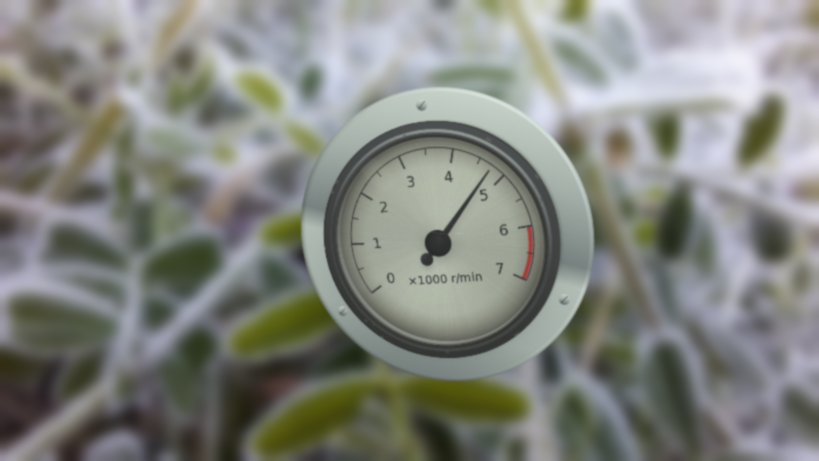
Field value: {"value": 4750, "unit": "rpm"}
